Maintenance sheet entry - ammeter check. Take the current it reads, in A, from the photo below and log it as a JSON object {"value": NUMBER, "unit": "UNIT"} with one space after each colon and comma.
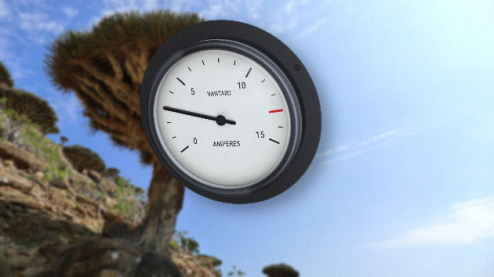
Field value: {"value": 3, "unit": "A"}
